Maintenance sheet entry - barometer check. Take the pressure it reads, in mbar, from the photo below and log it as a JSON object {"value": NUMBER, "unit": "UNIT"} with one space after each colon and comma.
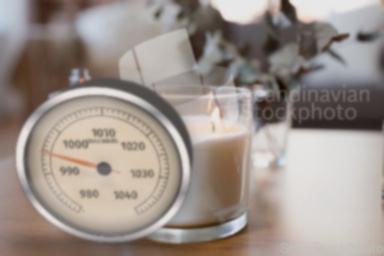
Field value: {"value": 995, "unit": "mbar"}
